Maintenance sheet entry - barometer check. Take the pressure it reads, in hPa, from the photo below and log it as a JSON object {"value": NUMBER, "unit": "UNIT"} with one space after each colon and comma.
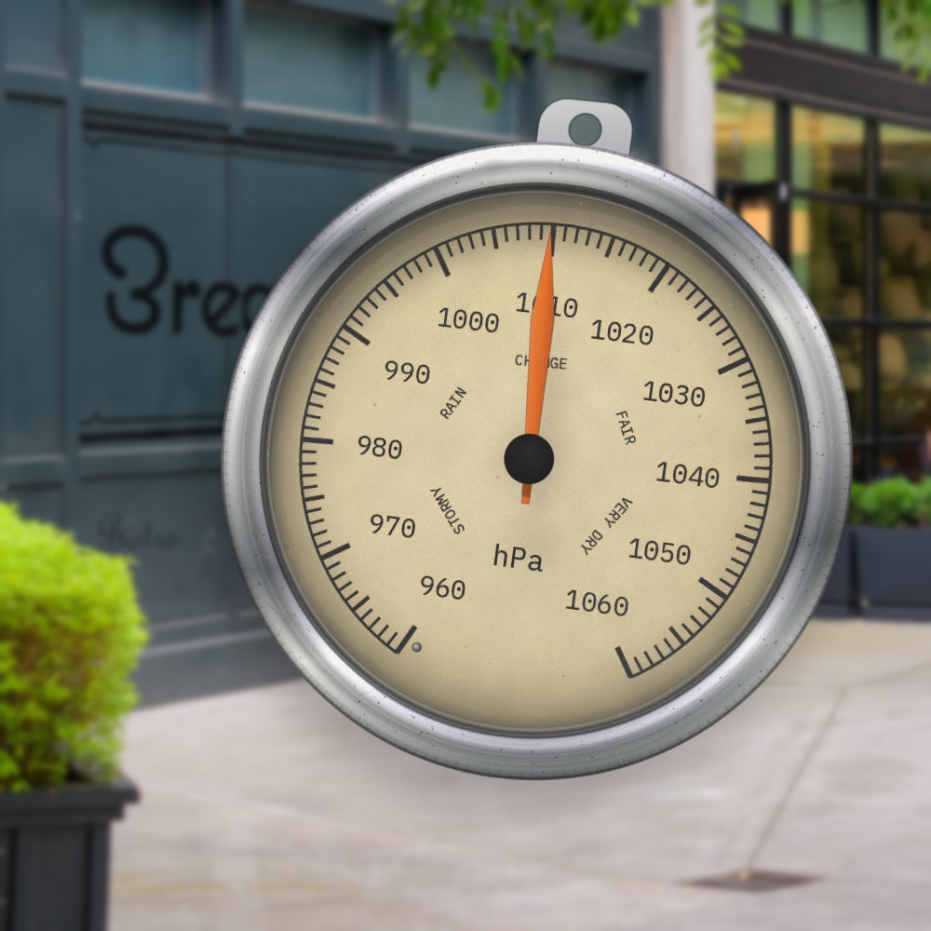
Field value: {"value": 1010, "unit": "hPa"}
